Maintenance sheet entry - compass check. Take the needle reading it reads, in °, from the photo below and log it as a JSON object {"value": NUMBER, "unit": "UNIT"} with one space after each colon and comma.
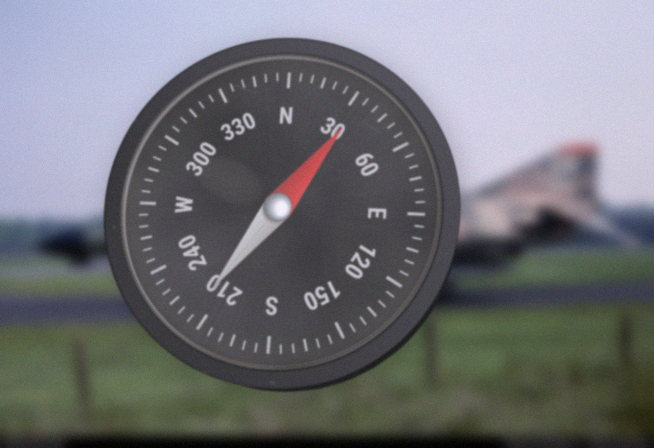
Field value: {"value": 35, "unit": "°"}
